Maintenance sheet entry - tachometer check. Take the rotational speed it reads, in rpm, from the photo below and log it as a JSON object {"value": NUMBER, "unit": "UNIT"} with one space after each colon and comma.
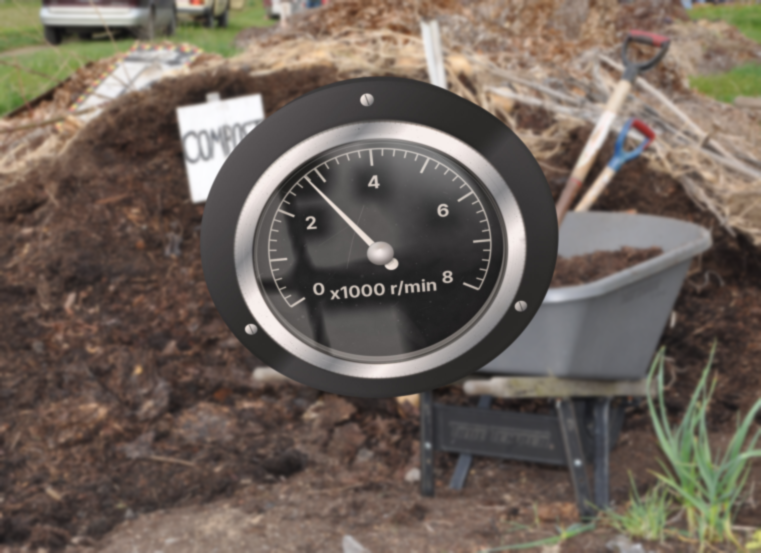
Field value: {"value": 2800, "unit": "rpm"}
